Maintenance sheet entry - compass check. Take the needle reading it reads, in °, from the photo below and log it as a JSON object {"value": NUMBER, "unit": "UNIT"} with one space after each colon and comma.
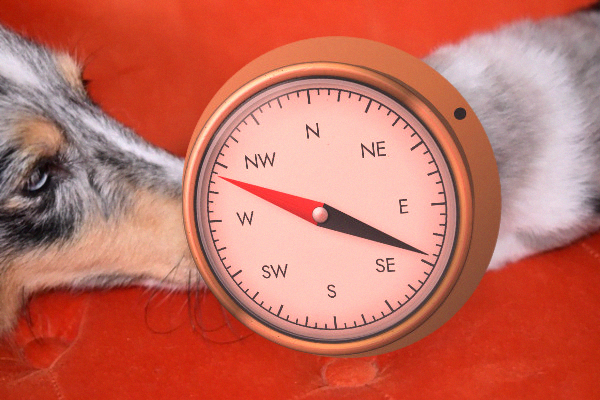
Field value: {"value": 295, "unit": "°"}
